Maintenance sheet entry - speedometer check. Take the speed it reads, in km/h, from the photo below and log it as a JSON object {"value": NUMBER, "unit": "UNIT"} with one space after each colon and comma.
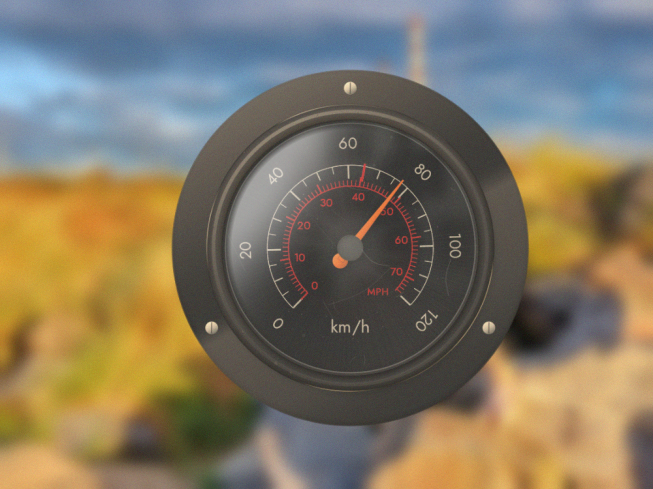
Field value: {"value": 77.5, "unit": "km/h"}
